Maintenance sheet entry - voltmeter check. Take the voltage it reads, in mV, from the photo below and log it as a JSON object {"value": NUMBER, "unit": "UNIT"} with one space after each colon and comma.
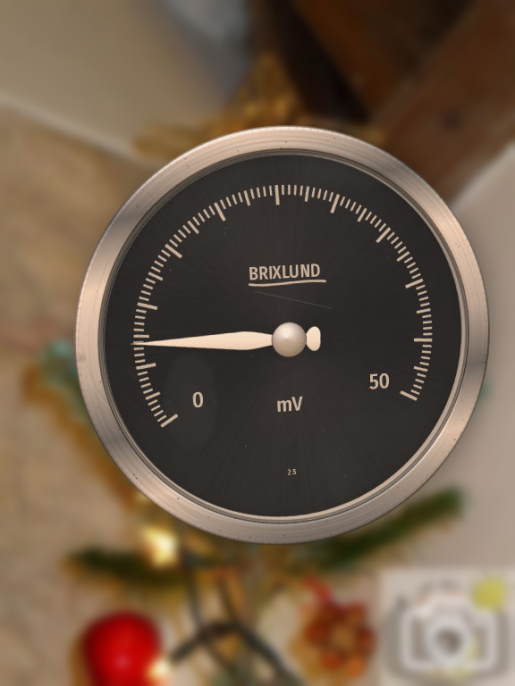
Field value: {"value": 7, "unit": "mV"}
